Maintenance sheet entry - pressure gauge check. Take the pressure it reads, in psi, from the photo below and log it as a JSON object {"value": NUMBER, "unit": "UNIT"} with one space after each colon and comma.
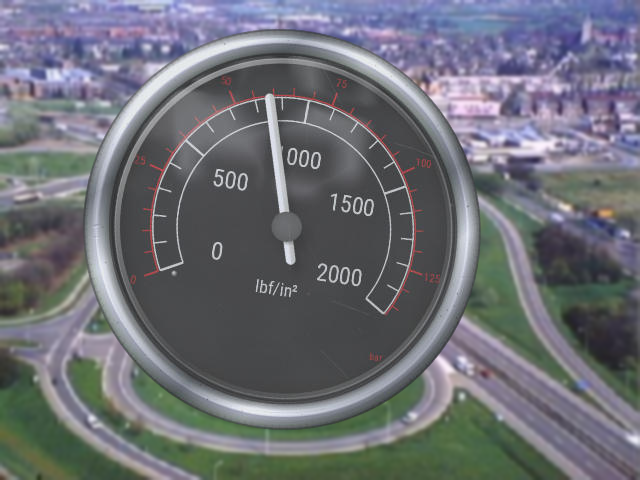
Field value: {"value": 850, "unit": "psi"}
